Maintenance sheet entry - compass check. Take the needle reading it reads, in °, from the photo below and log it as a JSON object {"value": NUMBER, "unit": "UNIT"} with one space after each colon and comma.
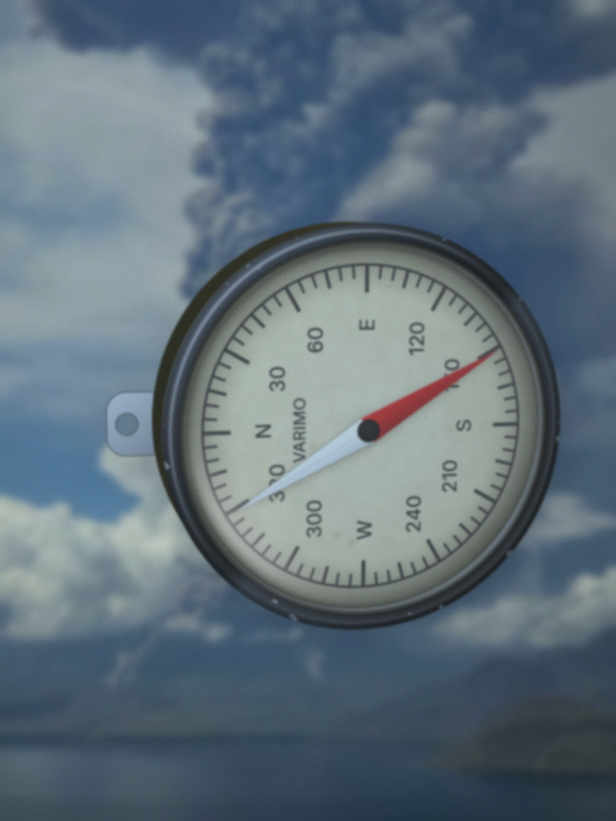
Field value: {"value": 150, "unit": "°"}
